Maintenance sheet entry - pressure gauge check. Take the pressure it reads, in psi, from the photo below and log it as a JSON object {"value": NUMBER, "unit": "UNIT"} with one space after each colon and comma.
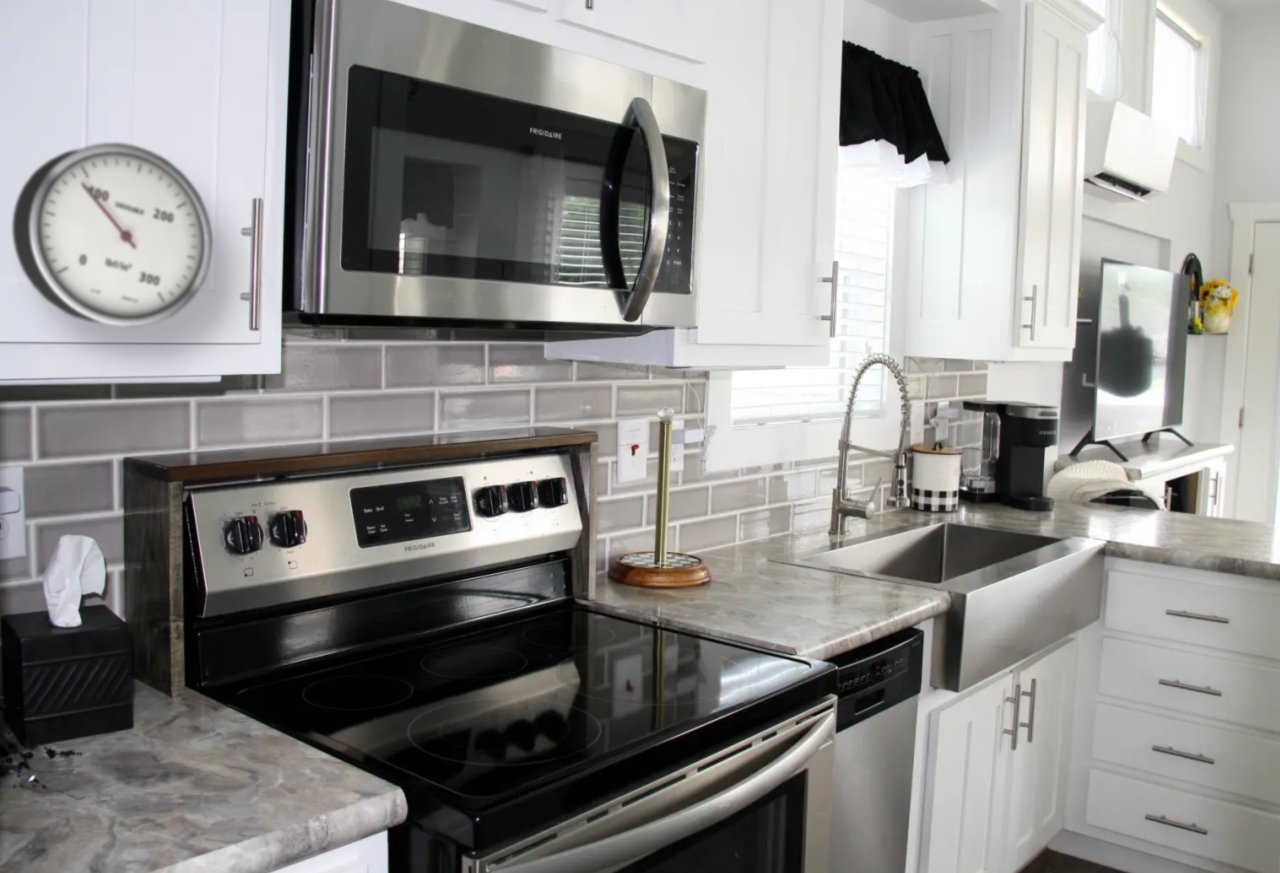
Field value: {"value": 90, "unit": "psi"}
